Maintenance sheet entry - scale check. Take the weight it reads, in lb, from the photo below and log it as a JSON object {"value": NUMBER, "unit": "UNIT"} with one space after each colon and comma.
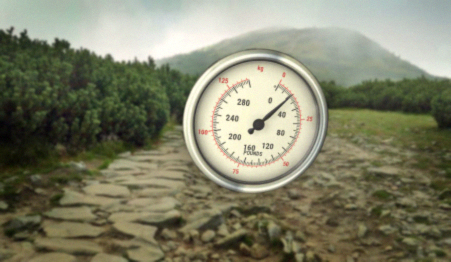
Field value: {"value": 20, "unit": "lb"}
